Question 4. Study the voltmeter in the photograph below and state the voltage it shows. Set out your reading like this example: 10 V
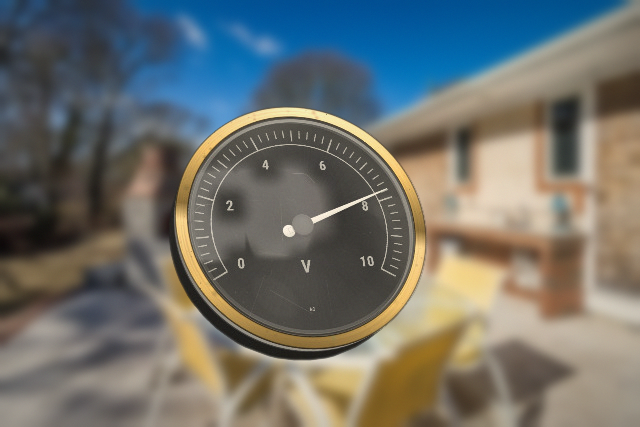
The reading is 7.8 V
